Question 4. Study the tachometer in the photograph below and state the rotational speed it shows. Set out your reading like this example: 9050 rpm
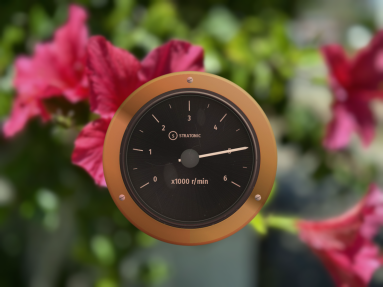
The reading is 5000 rpm
